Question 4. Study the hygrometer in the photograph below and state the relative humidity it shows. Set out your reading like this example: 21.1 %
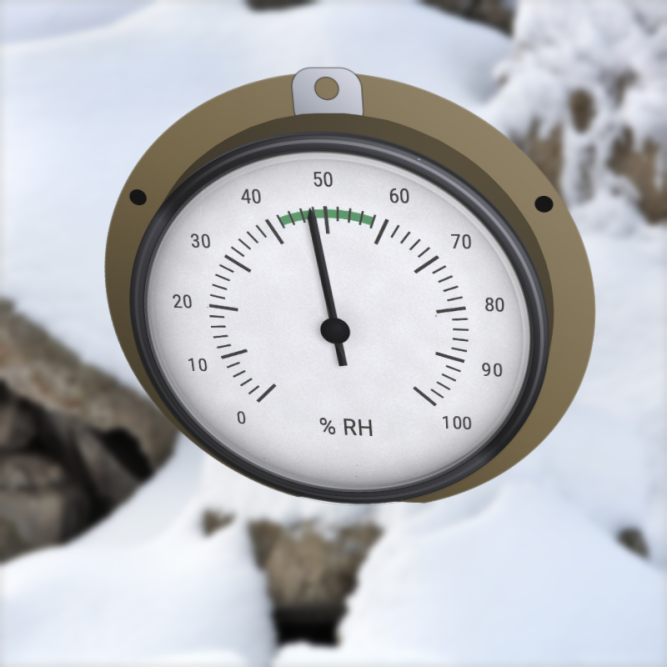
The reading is 48 %
